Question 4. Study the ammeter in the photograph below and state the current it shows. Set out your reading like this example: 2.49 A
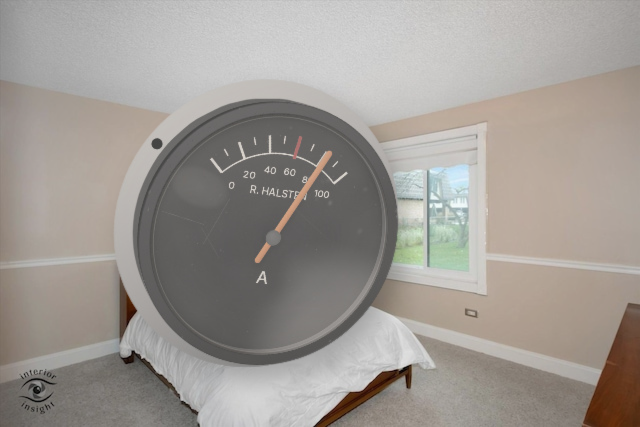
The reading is 80 A
